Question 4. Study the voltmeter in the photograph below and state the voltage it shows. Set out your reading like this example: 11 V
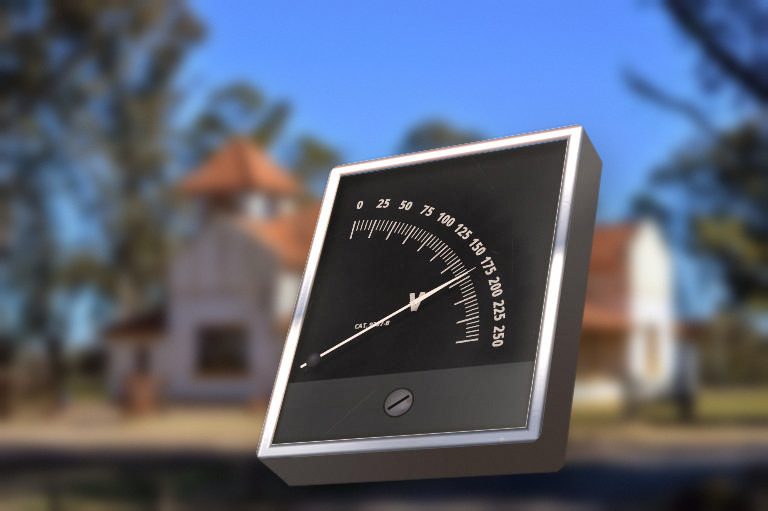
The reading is 175 V
